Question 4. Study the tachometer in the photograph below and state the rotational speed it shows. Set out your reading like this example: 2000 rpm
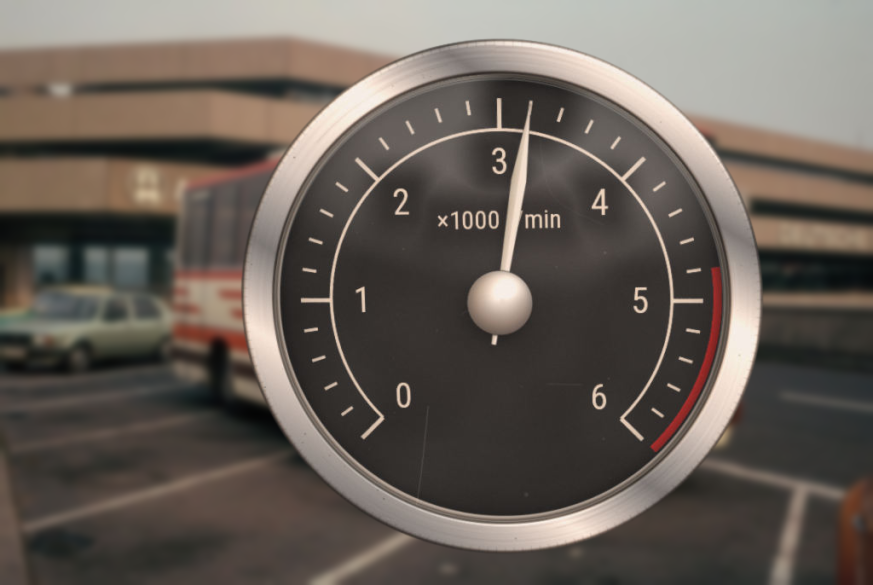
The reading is 3200 rpm
